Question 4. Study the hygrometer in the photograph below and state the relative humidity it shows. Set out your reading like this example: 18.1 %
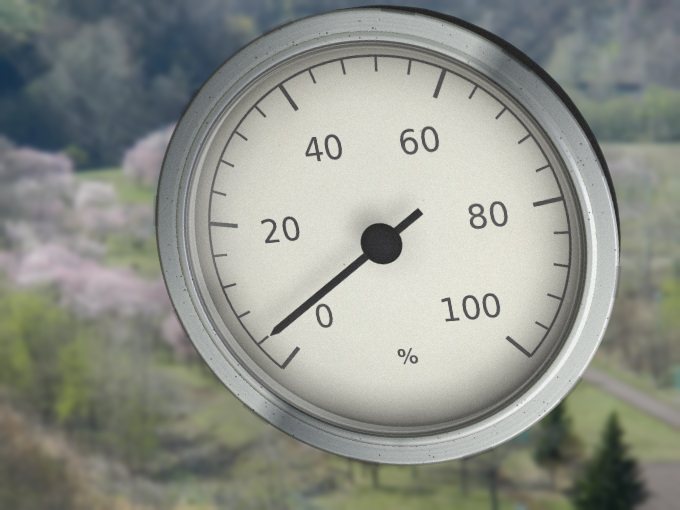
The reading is 4 %
